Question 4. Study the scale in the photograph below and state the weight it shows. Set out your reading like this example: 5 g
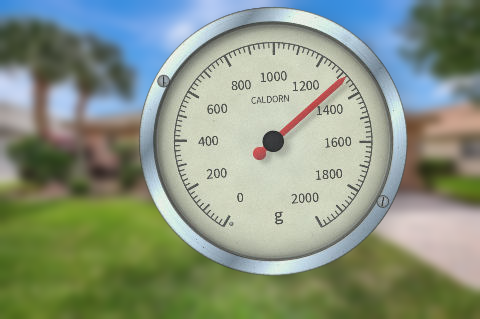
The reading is 1320 g
